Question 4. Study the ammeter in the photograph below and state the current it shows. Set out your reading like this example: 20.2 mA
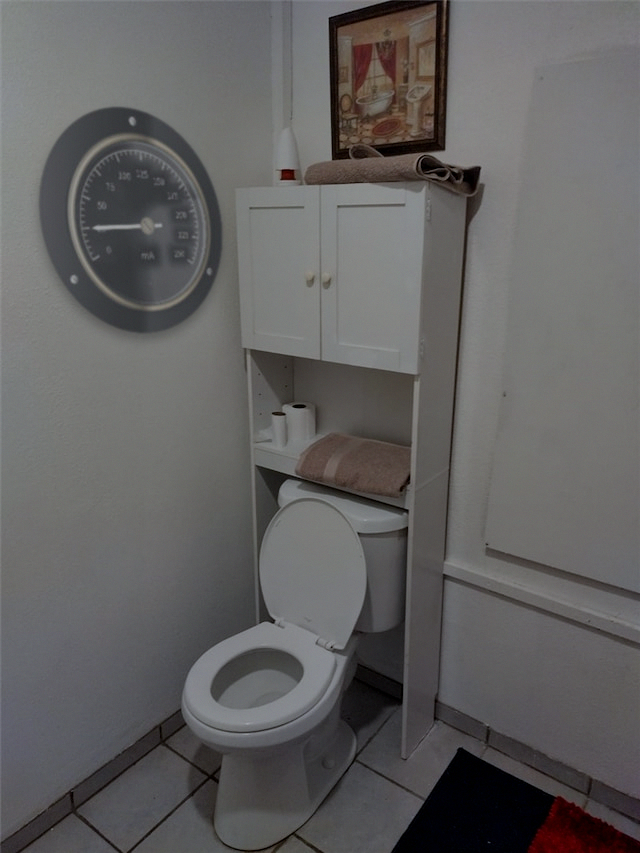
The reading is 25 mA
